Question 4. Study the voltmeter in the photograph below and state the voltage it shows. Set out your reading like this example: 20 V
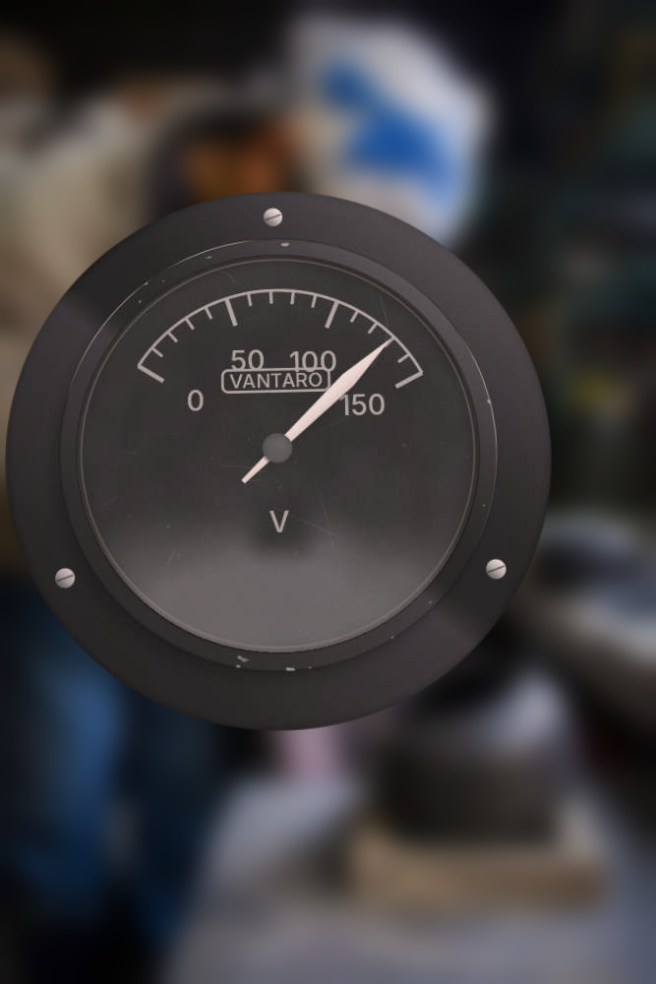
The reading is 130 V
